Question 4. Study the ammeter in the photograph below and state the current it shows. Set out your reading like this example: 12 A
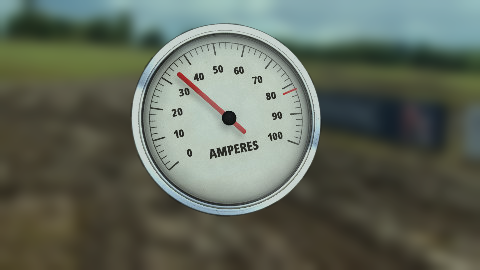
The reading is 34 A
